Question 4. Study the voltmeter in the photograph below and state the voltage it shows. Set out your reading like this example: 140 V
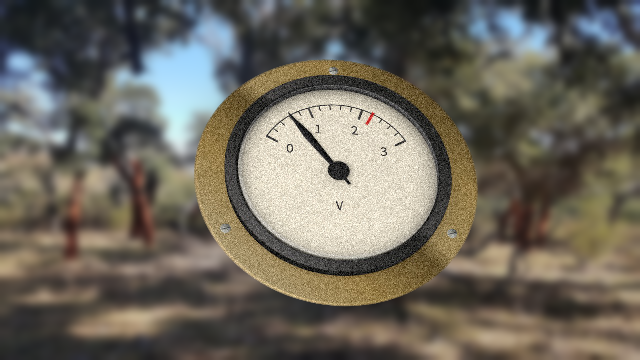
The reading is 0.6 V
